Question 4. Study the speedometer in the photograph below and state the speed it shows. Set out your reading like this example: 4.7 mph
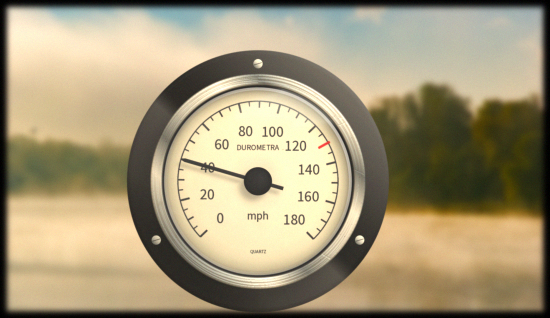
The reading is 40 mph
